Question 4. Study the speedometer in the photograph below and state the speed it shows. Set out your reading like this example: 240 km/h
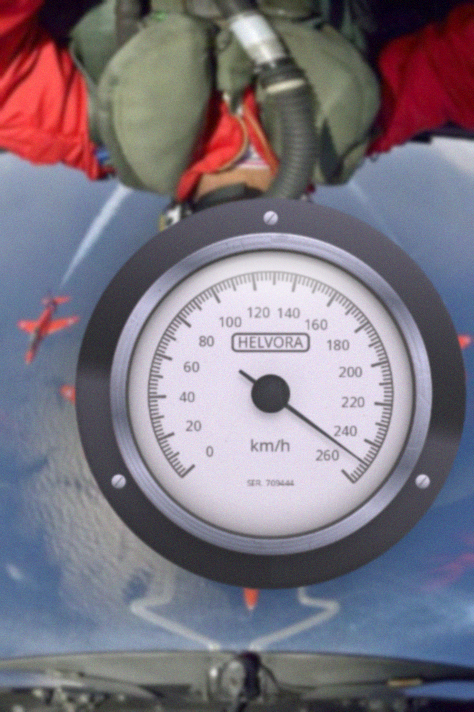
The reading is 250 km/h
